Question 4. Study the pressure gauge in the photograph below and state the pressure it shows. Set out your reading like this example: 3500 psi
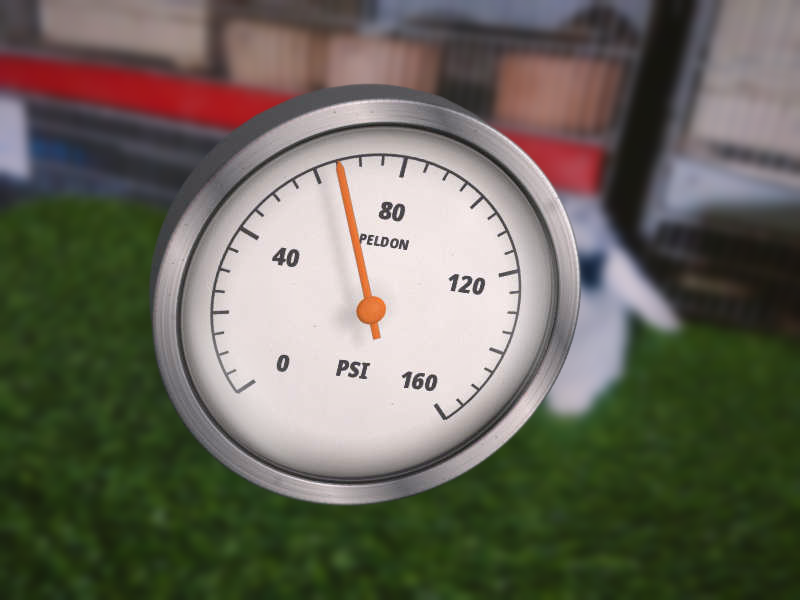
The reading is 65 psi
